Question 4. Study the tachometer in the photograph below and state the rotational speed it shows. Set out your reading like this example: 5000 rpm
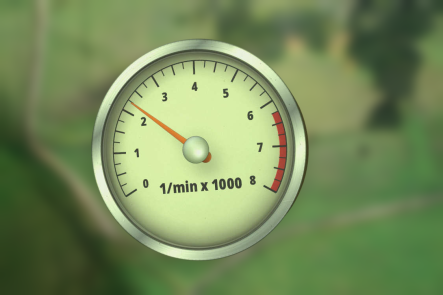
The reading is 2250 rpm
